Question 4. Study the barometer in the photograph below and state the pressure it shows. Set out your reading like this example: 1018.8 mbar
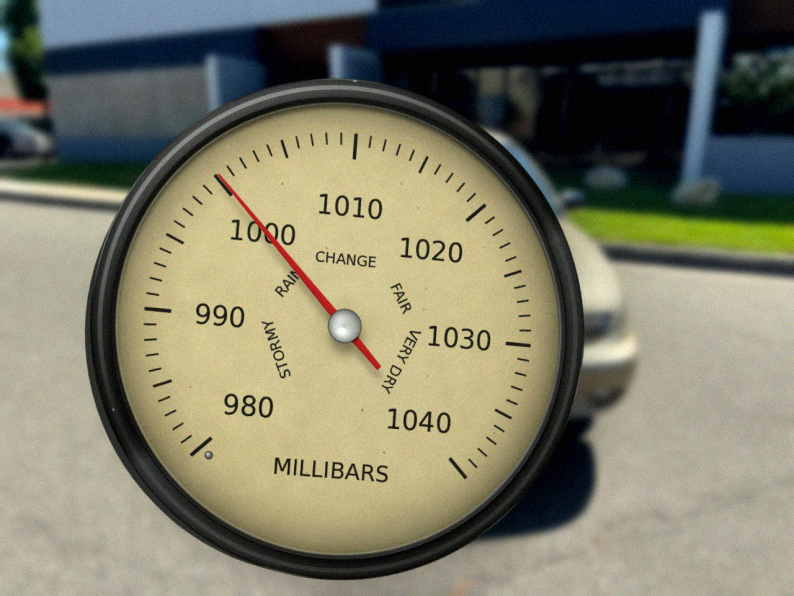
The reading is 1000 mbar
